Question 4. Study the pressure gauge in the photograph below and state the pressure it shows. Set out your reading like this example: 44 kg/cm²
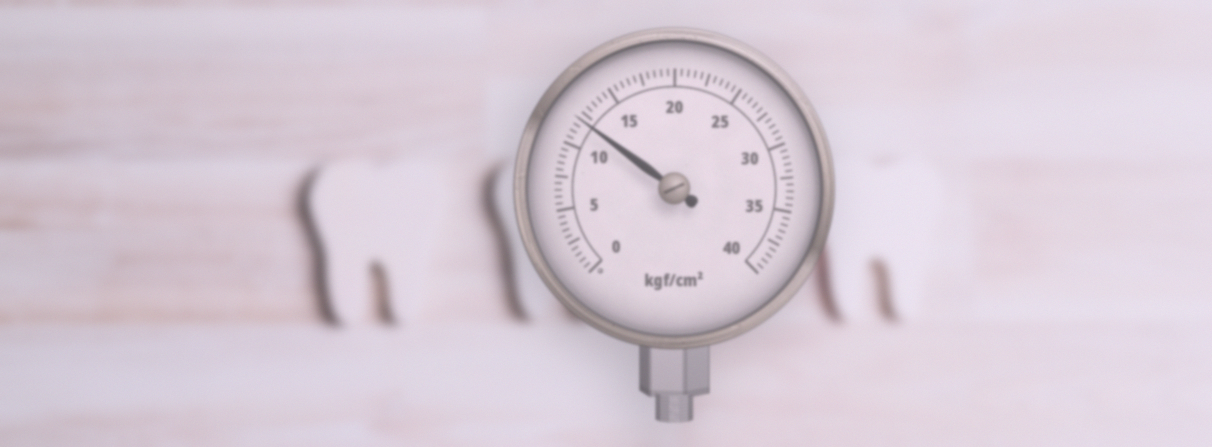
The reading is 12 kg/cm²
